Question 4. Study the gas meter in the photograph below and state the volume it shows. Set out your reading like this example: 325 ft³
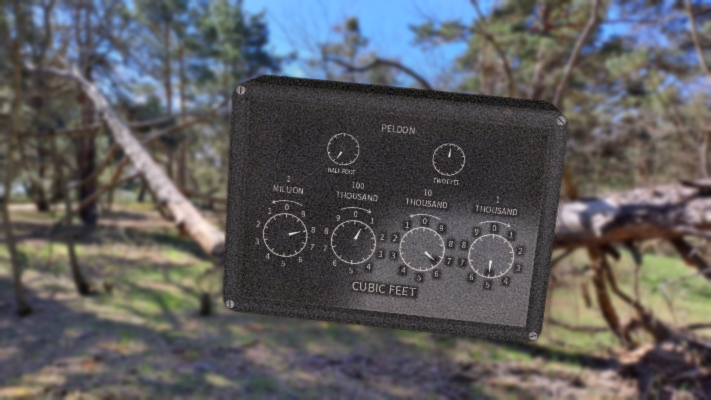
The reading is 806500 ft³
